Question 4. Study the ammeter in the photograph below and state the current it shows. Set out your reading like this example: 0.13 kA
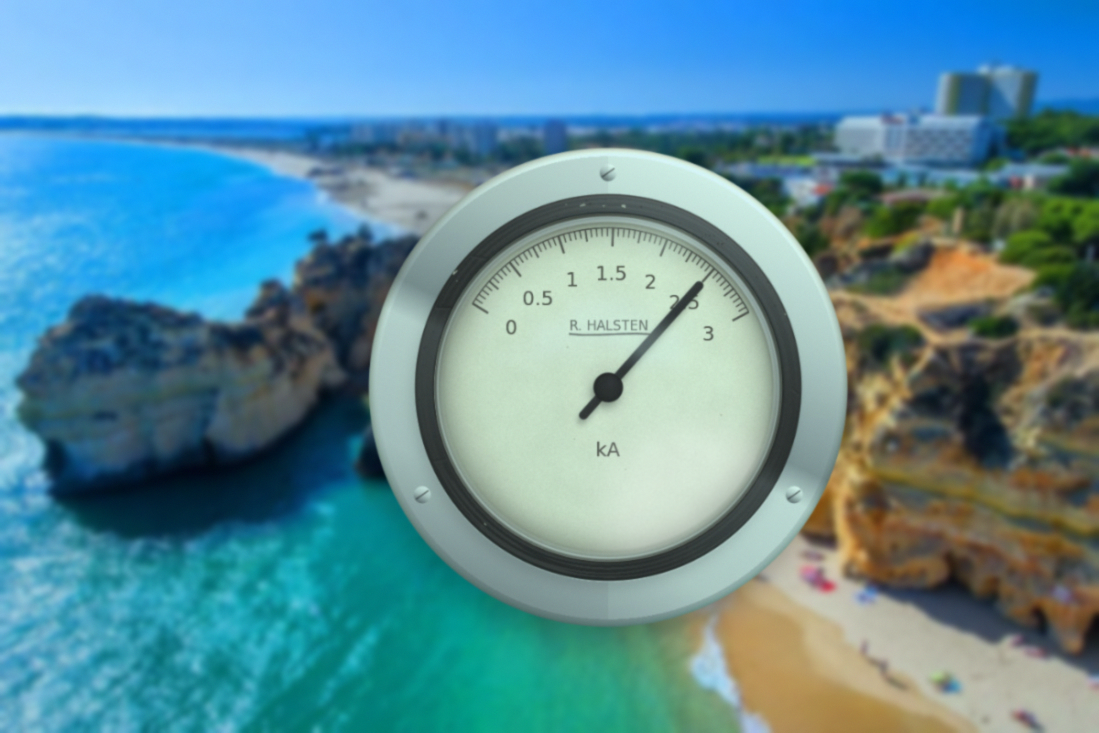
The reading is 2.5 kA
